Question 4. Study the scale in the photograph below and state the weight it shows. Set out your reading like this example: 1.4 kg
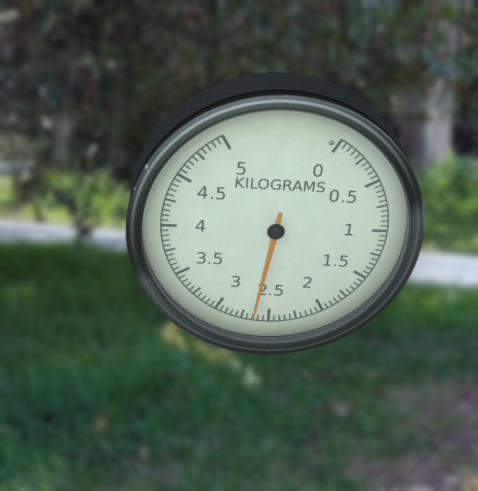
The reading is 2.65 kg
